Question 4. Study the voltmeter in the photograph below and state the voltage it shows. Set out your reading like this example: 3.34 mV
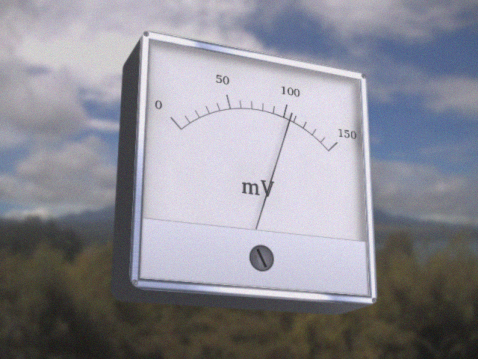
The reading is 105 mV
